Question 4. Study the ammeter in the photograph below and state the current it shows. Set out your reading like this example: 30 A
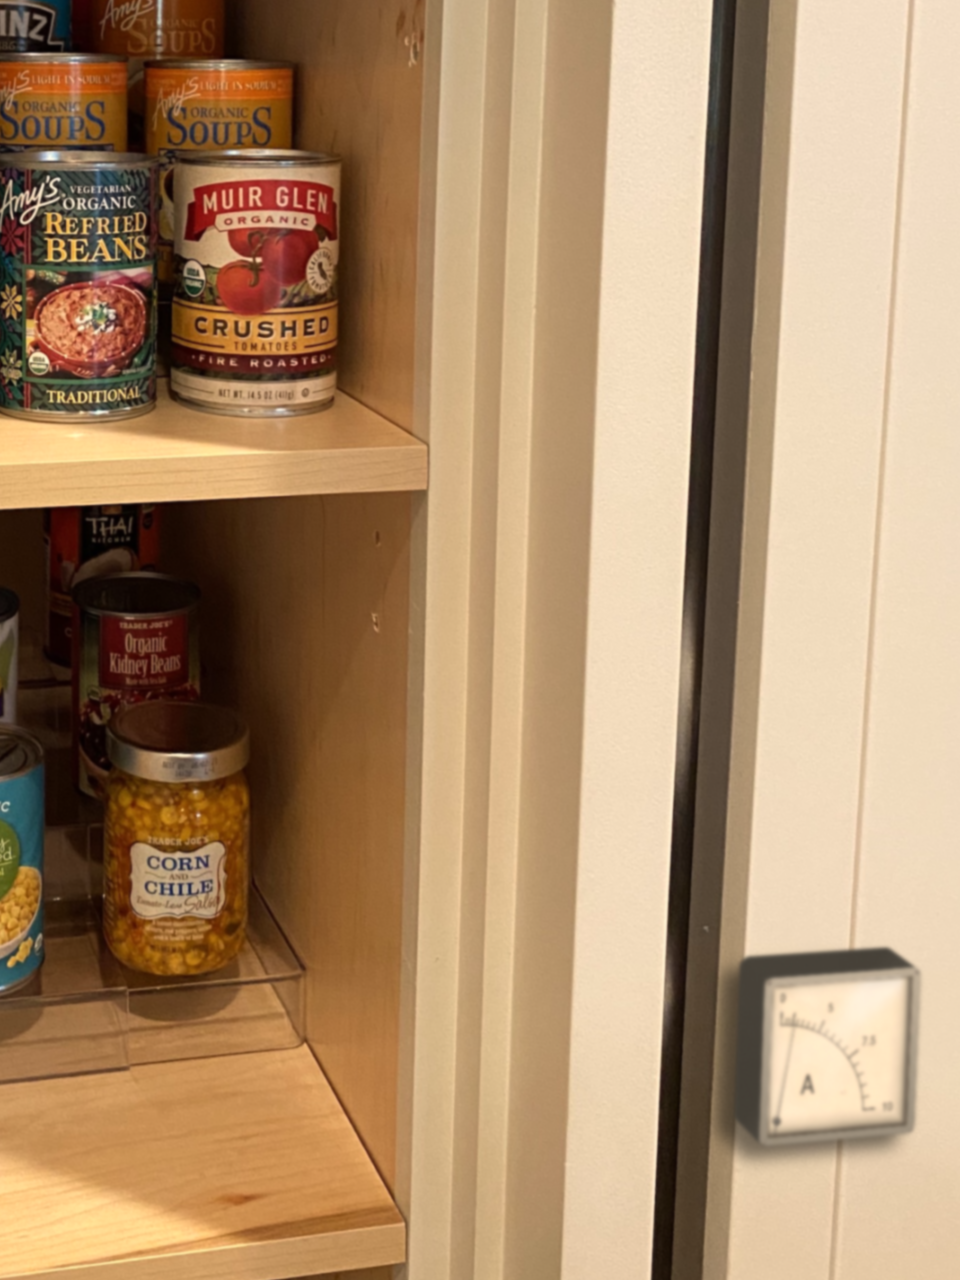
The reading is 2.5 A
